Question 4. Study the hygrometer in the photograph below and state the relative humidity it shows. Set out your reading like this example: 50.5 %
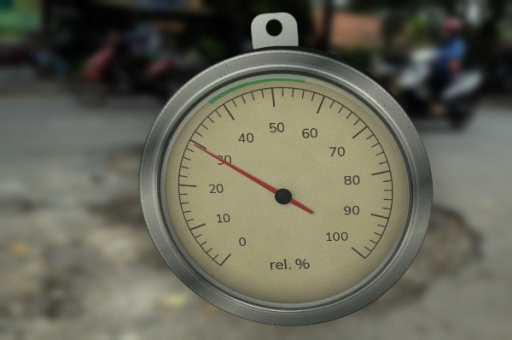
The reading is 30 %
